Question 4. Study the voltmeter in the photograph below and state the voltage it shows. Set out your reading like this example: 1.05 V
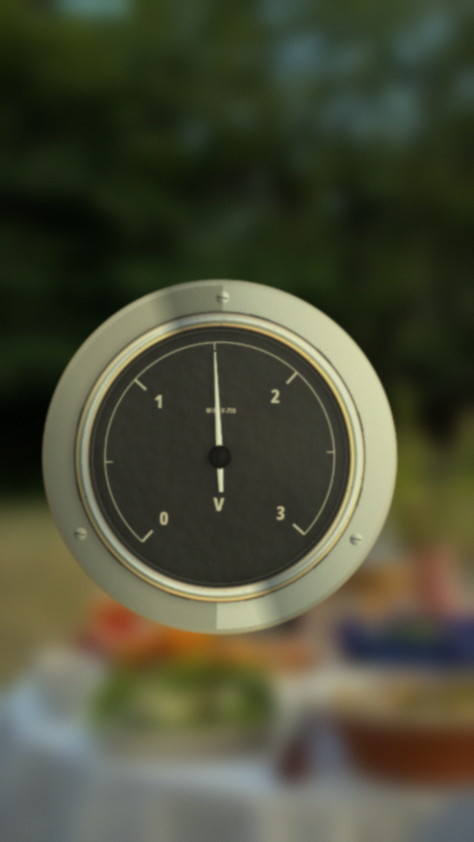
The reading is 1.5 V
